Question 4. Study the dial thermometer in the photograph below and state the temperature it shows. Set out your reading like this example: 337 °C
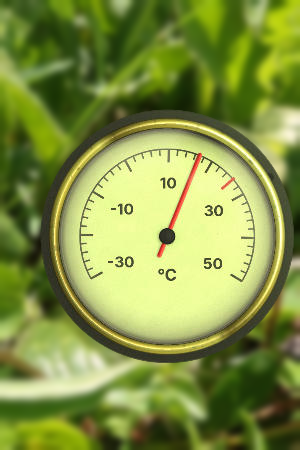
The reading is 17 °C
